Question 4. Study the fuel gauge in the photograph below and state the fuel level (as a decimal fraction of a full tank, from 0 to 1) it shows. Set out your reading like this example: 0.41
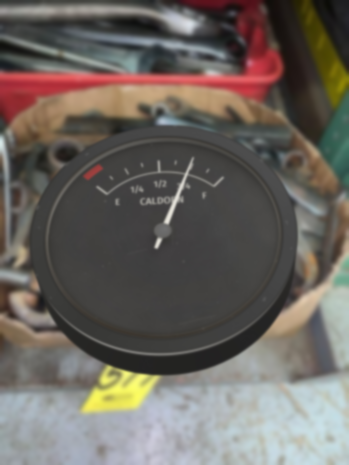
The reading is 0.75
